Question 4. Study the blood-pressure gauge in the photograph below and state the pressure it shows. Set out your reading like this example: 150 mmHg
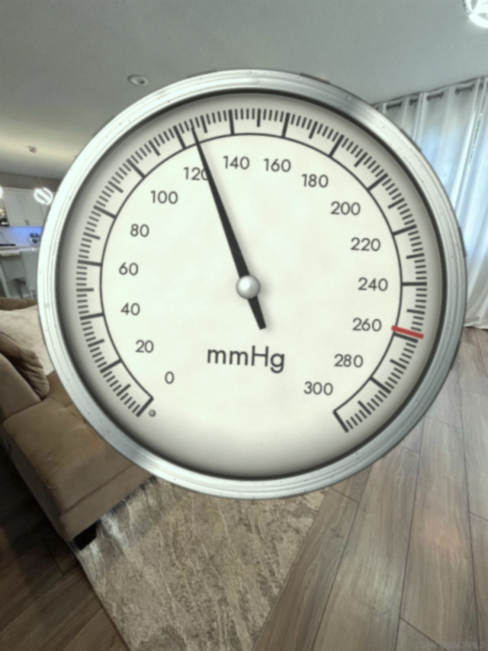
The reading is 126 mmHg
